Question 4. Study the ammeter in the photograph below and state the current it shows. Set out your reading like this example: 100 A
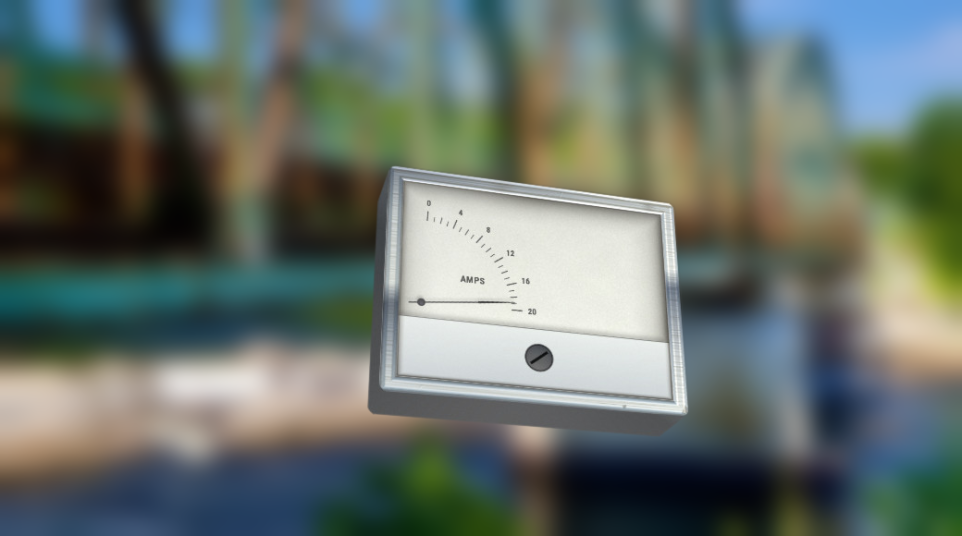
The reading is 19 A
